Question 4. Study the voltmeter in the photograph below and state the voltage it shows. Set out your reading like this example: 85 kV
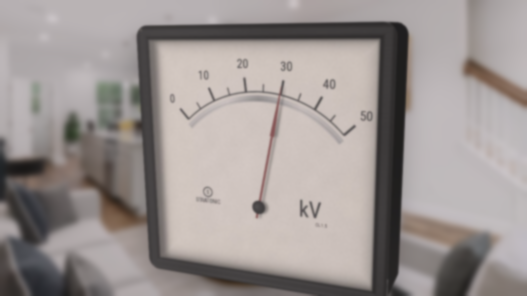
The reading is 30 kV
